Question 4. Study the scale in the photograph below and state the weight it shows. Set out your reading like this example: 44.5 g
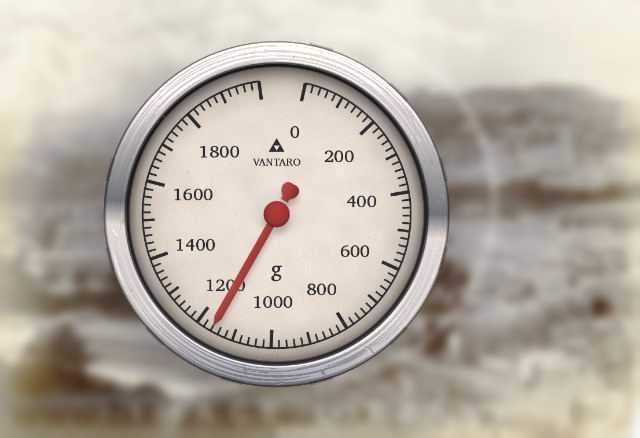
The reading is 1160 g
